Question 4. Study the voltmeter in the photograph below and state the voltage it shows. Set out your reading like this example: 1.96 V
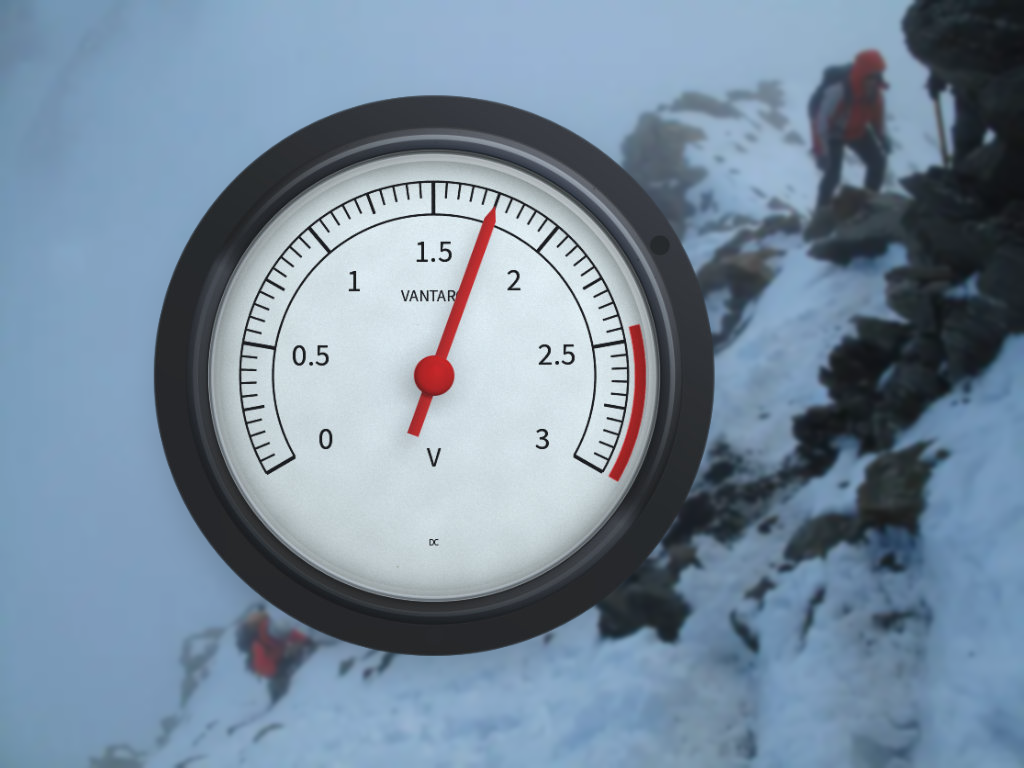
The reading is 1.75 V
